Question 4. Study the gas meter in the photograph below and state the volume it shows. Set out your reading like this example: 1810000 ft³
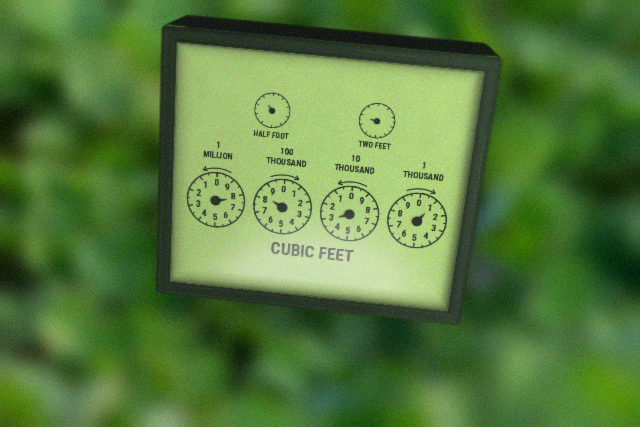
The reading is 783100 ft³
